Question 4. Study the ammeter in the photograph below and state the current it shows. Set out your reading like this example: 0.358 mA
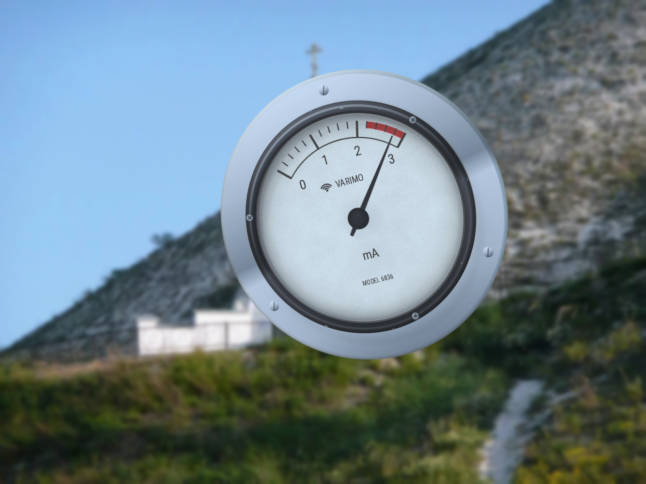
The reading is 2.8 mA
